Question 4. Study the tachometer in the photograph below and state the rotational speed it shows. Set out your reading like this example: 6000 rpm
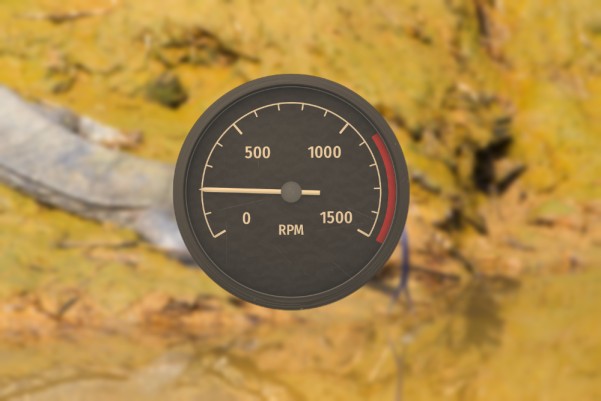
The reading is 200 rpm
